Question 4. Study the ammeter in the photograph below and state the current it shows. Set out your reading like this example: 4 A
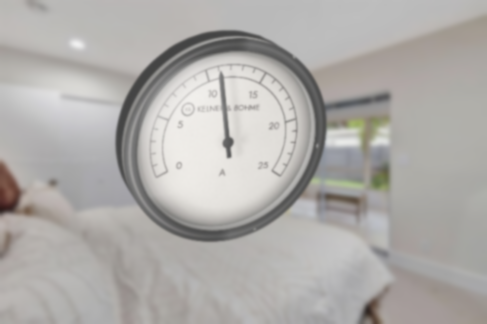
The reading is 11 A
